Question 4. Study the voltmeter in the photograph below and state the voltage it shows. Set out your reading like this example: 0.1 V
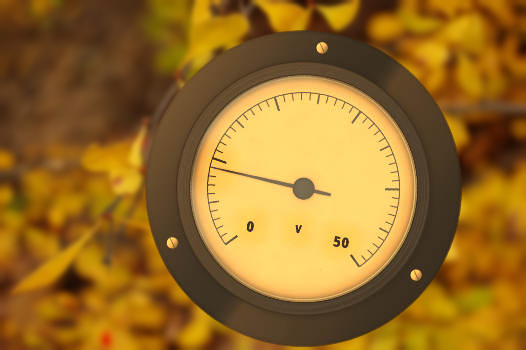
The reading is 9 V
